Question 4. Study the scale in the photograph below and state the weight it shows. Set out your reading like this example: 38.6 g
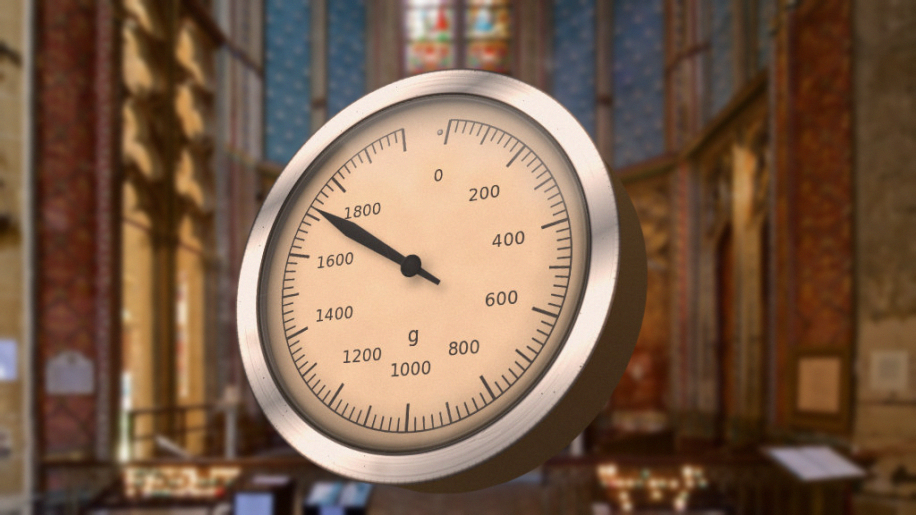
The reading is 1720 g
